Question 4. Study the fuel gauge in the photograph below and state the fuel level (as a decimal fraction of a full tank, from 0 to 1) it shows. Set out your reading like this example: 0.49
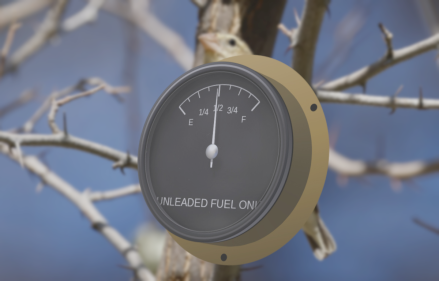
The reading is 0.5
